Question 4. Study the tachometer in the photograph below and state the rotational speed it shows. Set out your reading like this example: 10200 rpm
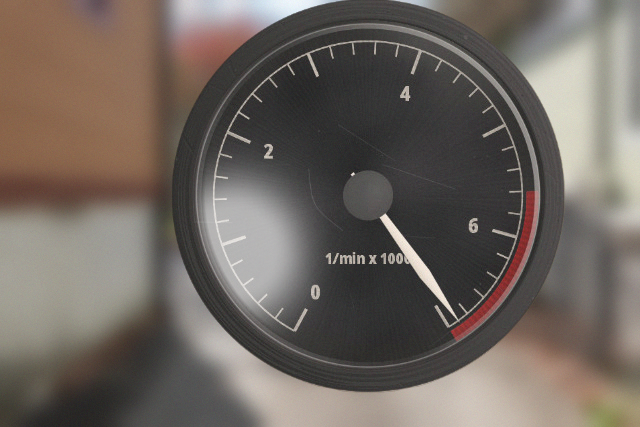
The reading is 6900 rpm
